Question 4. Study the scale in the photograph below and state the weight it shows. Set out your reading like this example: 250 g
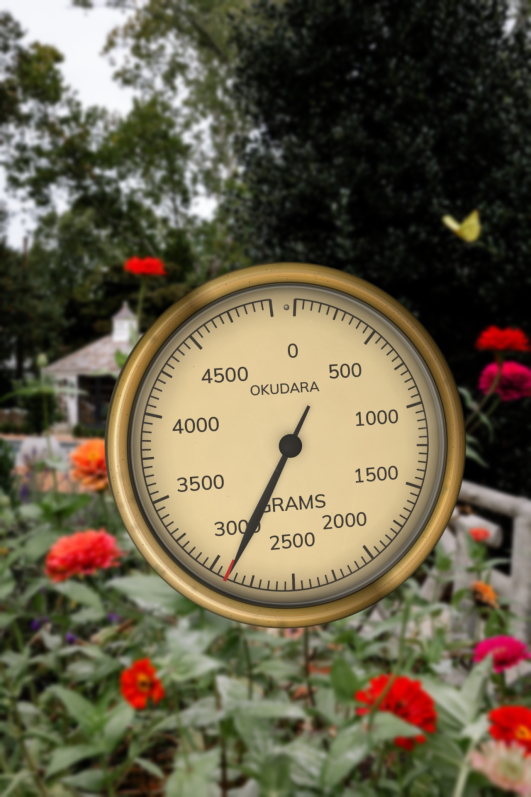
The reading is 2900 g
